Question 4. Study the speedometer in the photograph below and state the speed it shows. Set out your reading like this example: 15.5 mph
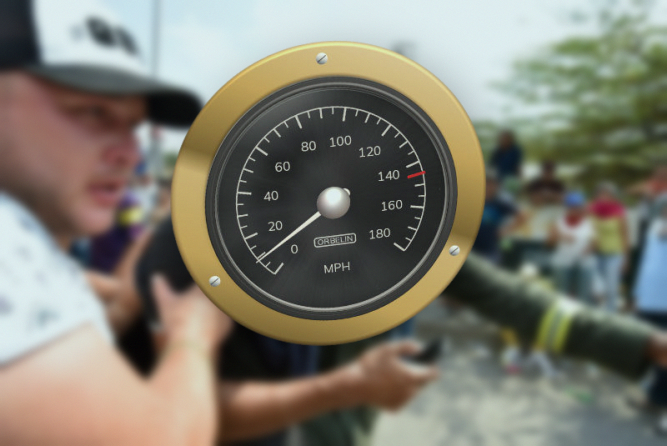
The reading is 10 mph
